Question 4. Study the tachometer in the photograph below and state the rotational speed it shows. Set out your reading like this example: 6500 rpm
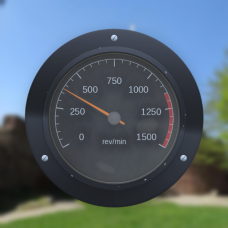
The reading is 375 rpm
